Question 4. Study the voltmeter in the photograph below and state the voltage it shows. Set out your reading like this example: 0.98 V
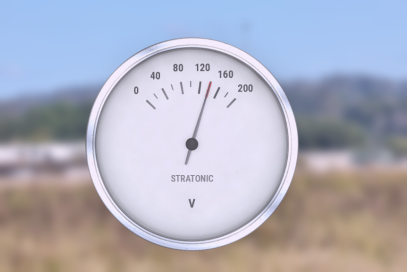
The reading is 140 V
